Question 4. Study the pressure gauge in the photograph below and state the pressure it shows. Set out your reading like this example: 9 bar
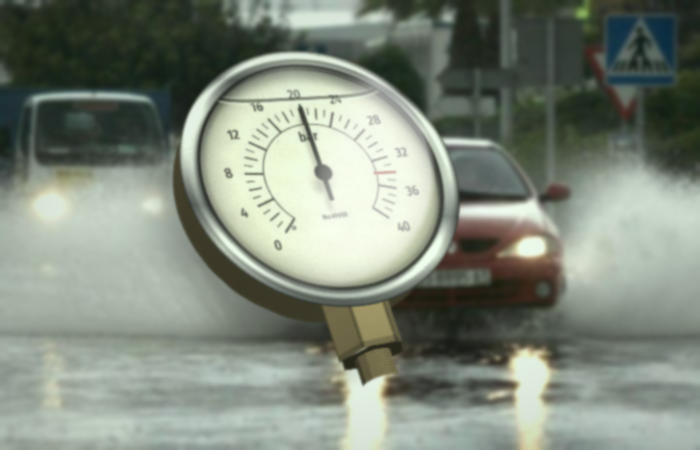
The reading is 20 bar
